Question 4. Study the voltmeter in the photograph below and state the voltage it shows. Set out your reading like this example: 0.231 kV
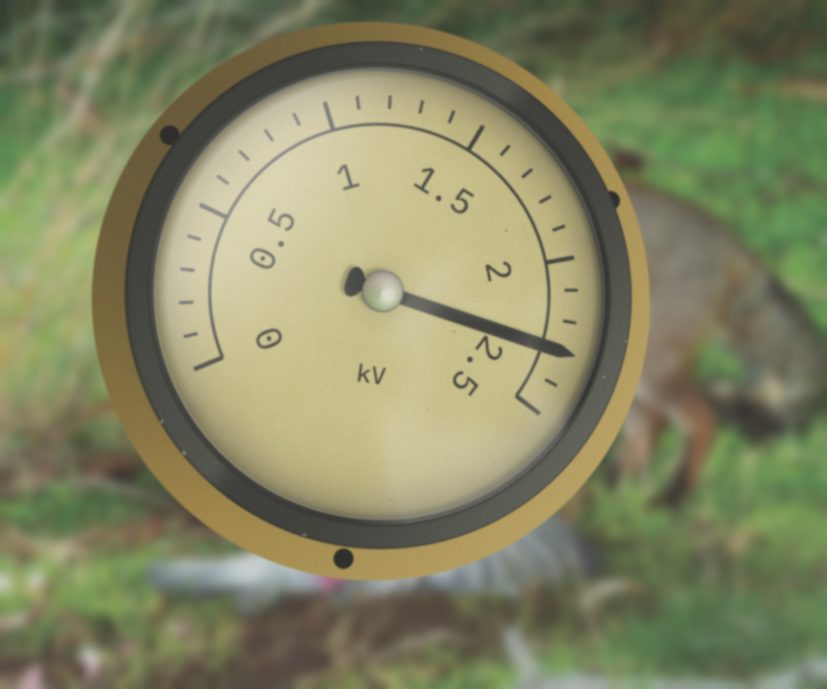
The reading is 2.3 kV
